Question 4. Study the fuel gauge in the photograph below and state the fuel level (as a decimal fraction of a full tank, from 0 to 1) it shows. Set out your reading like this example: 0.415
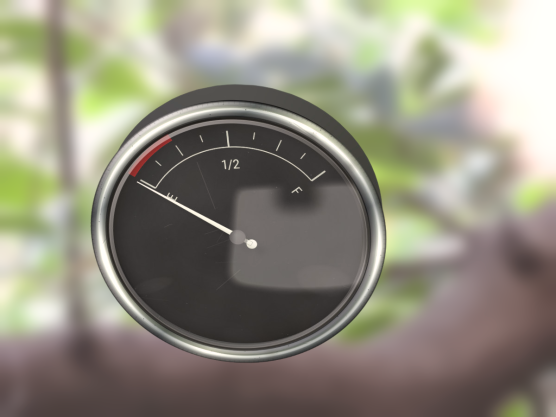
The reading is 0
